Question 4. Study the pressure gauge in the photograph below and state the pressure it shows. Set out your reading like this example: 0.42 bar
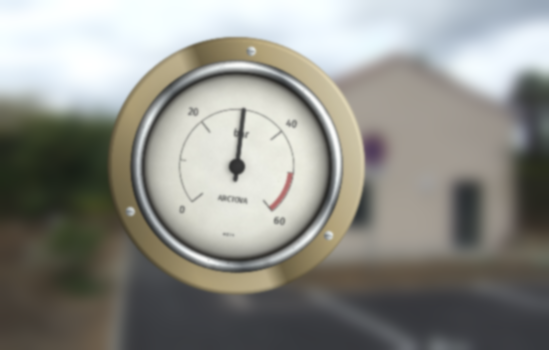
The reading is 30 bar
